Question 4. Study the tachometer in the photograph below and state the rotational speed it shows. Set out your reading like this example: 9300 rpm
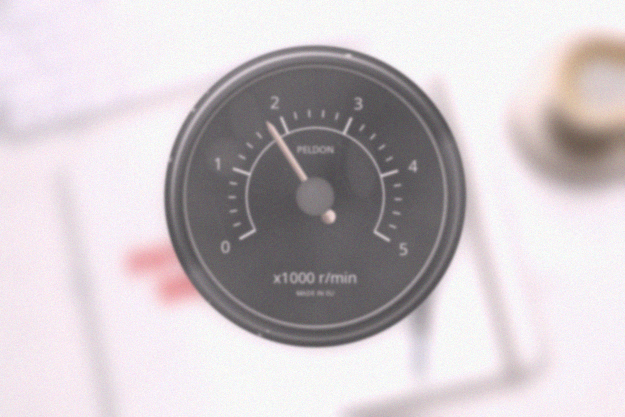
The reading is 1800 rpm
